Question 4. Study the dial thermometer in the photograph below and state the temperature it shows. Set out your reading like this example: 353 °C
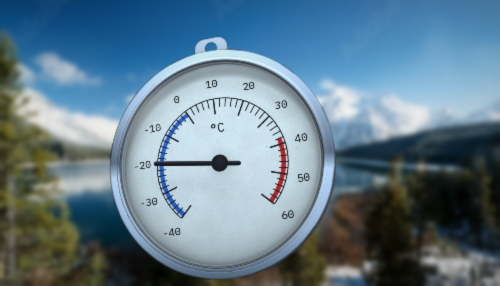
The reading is -20 °C
